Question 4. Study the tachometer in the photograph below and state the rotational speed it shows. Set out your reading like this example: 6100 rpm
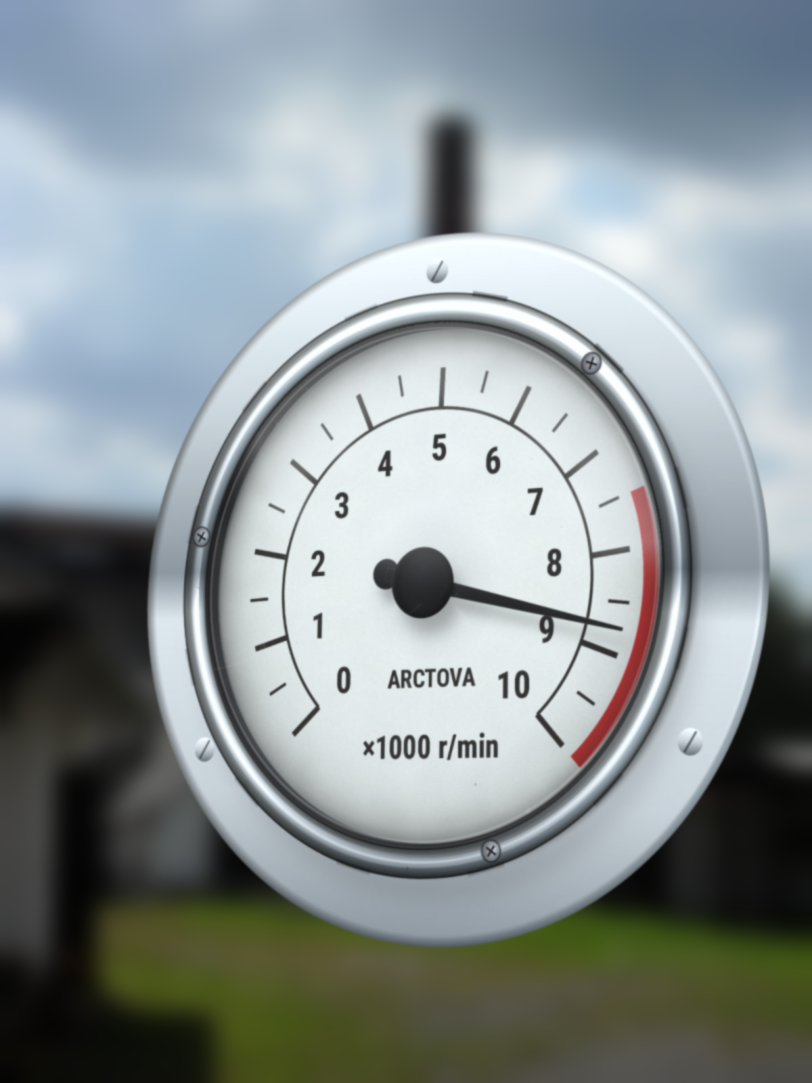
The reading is 8750 rpm
